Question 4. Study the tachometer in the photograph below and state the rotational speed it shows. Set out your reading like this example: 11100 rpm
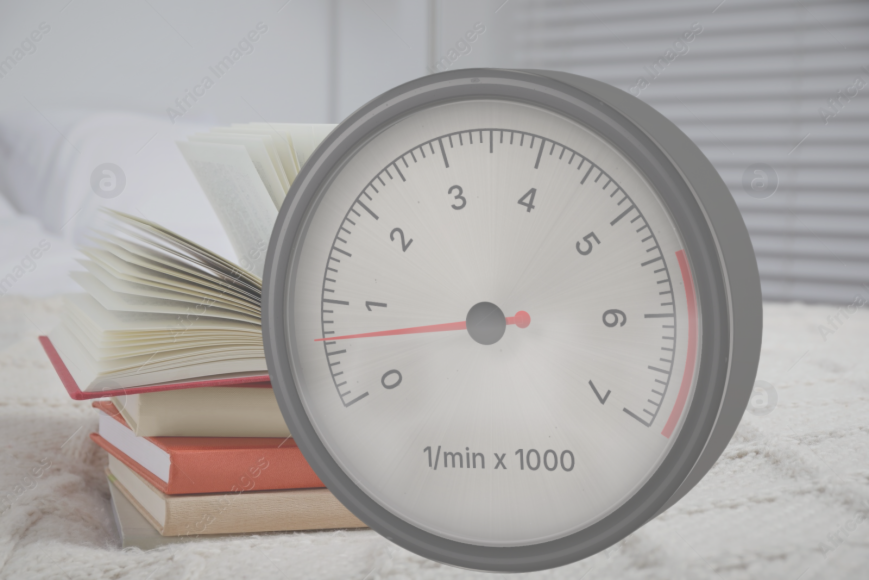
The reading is 650 rpm
